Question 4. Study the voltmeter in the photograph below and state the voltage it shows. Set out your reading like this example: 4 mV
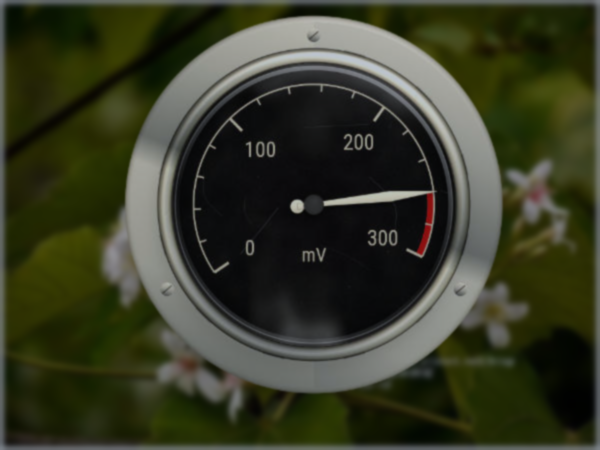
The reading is 260 mV
